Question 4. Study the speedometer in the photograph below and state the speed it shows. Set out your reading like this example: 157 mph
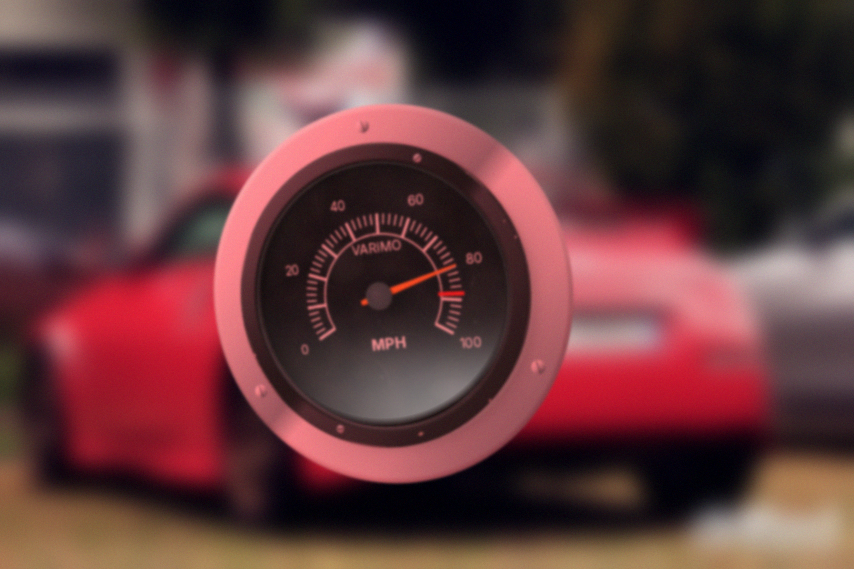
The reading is 80 mph
